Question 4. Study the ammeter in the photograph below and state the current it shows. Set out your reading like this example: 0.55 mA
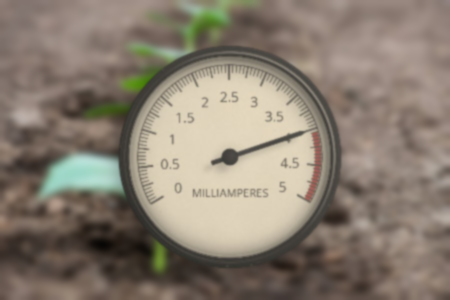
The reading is 4 mA
